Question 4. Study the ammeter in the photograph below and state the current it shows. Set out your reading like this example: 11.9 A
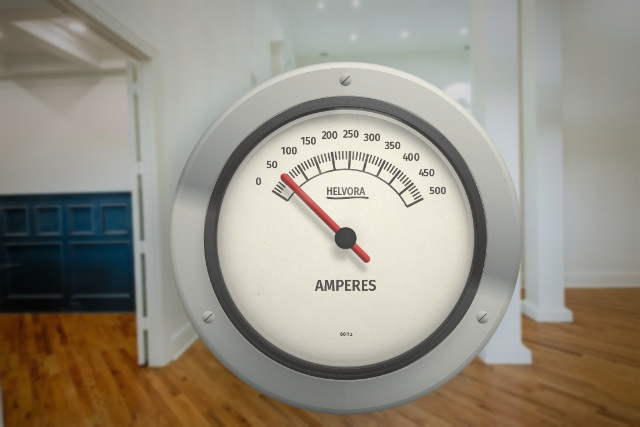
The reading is 50 A
